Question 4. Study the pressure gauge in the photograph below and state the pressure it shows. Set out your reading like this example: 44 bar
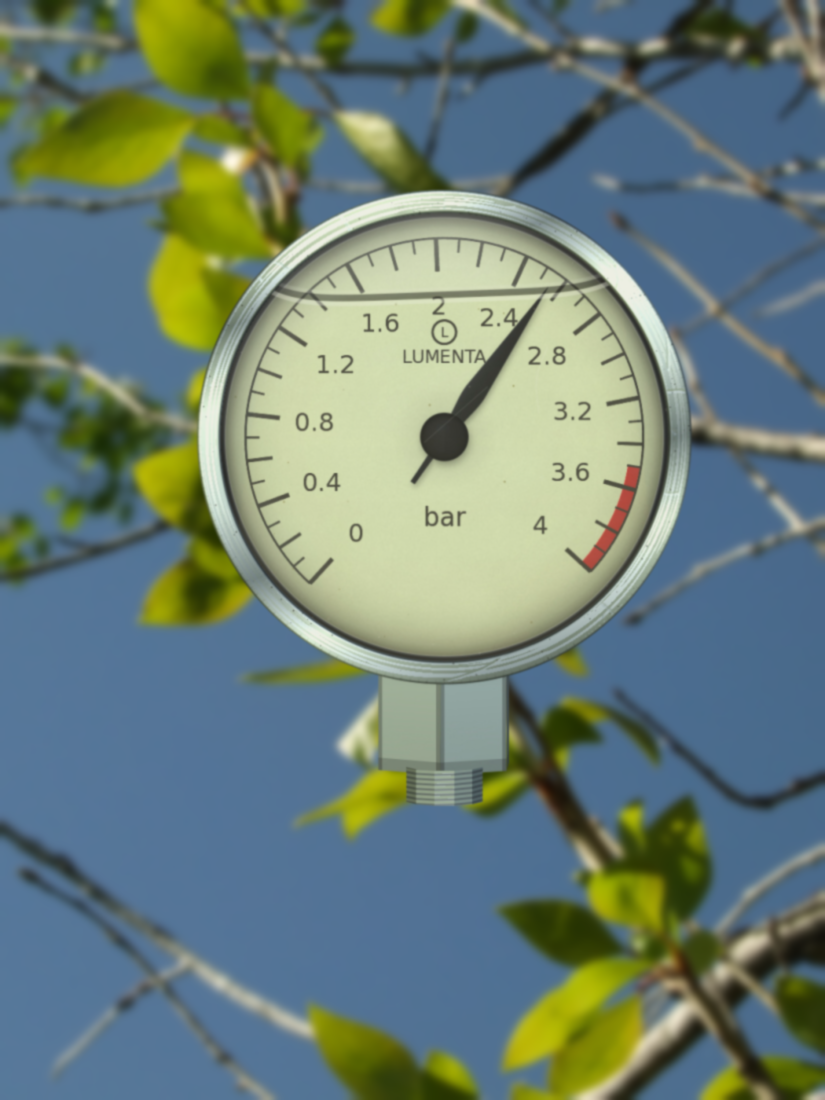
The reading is 2.55 bar
